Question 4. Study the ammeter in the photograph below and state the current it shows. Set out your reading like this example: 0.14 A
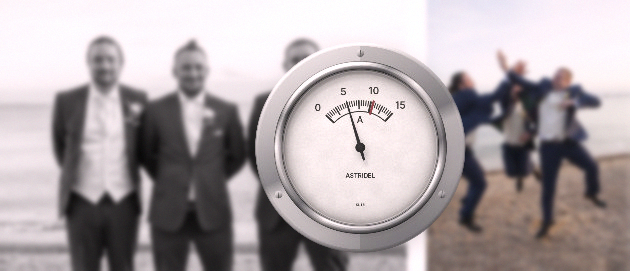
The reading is 5 A
